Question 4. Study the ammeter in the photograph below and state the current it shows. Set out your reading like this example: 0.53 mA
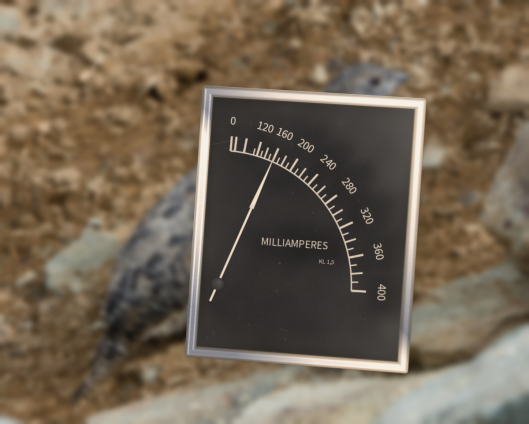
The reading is 160 mA
